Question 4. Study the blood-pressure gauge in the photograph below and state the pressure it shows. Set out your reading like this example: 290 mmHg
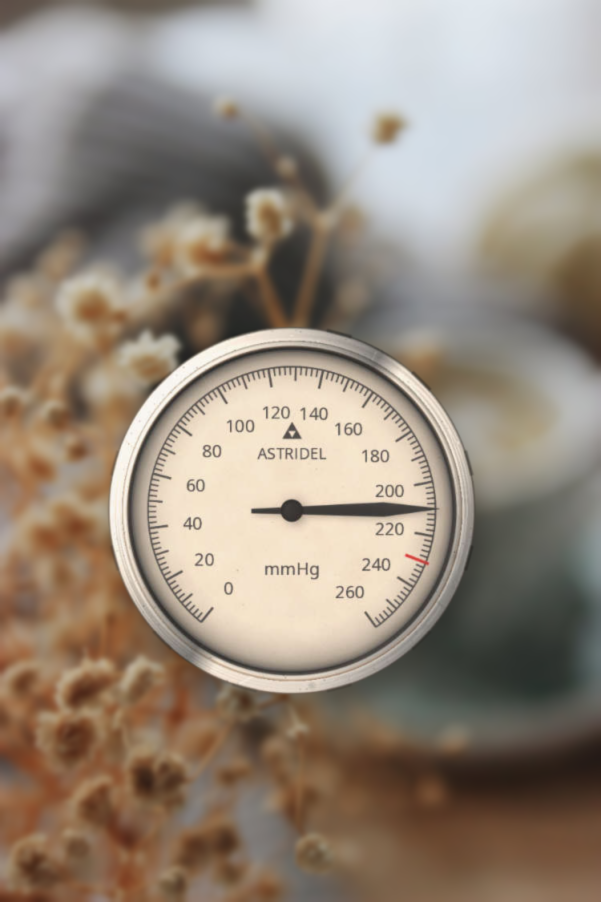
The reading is 210 mmHg
